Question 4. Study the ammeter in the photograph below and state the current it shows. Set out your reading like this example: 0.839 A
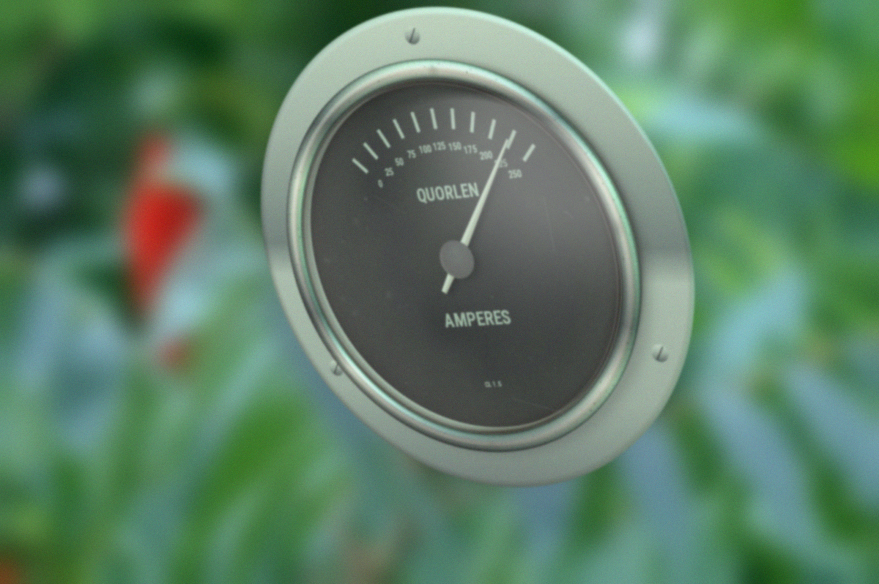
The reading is 225 A
